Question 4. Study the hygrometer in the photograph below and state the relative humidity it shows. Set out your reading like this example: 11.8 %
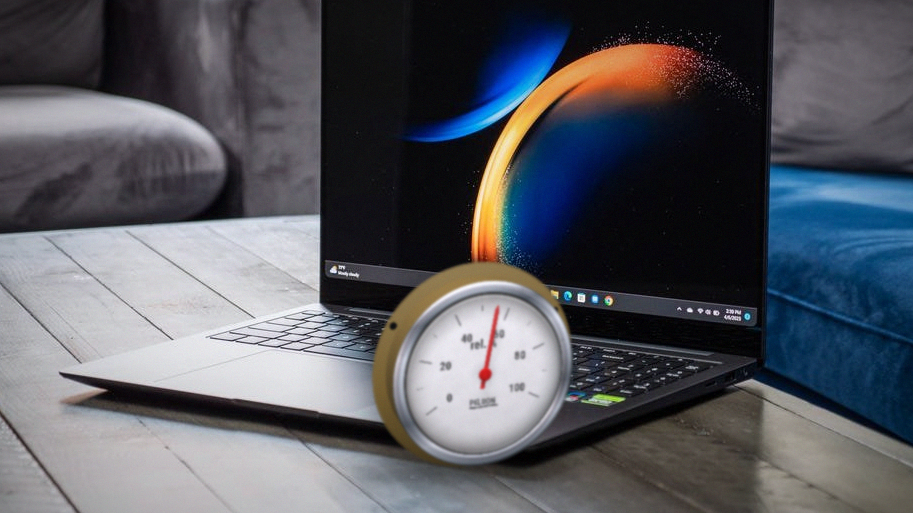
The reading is 55 %
